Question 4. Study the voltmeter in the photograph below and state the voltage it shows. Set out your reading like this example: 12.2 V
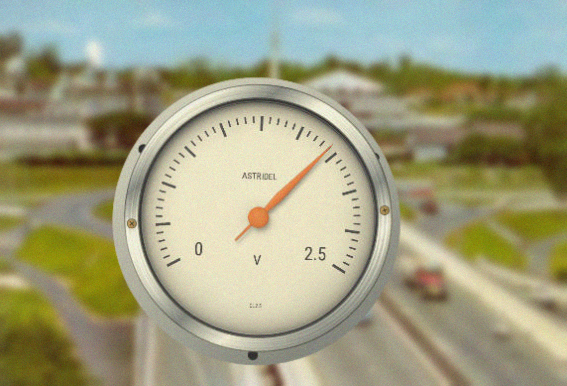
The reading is 1.7 V
